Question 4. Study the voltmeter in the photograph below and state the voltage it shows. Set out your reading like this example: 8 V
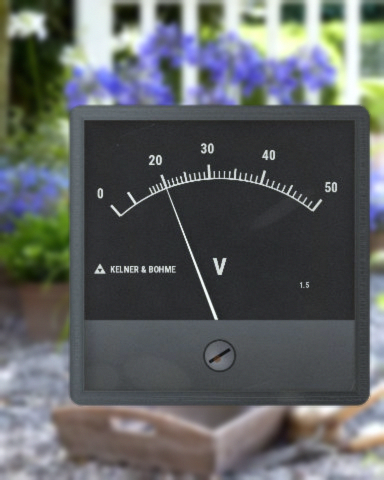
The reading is 20 V
